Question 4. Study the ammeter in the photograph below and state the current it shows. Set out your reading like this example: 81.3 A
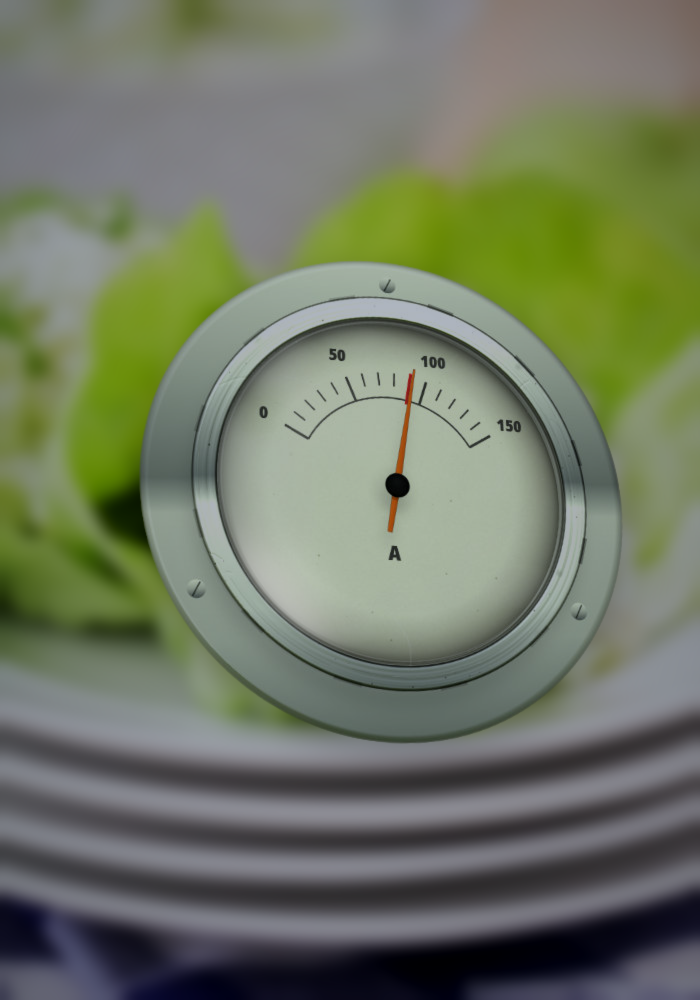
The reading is 90 A
